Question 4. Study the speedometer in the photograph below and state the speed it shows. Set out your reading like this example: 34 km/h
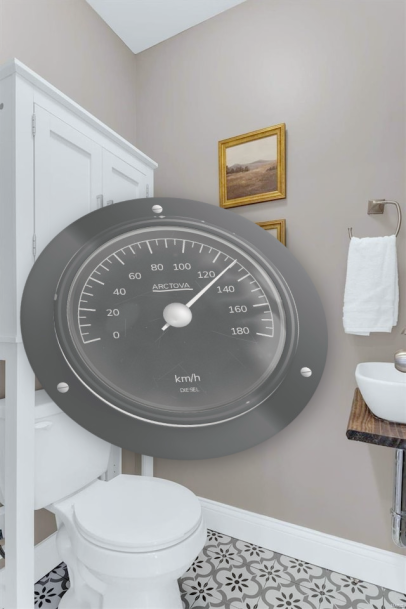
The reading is 130 km/h
